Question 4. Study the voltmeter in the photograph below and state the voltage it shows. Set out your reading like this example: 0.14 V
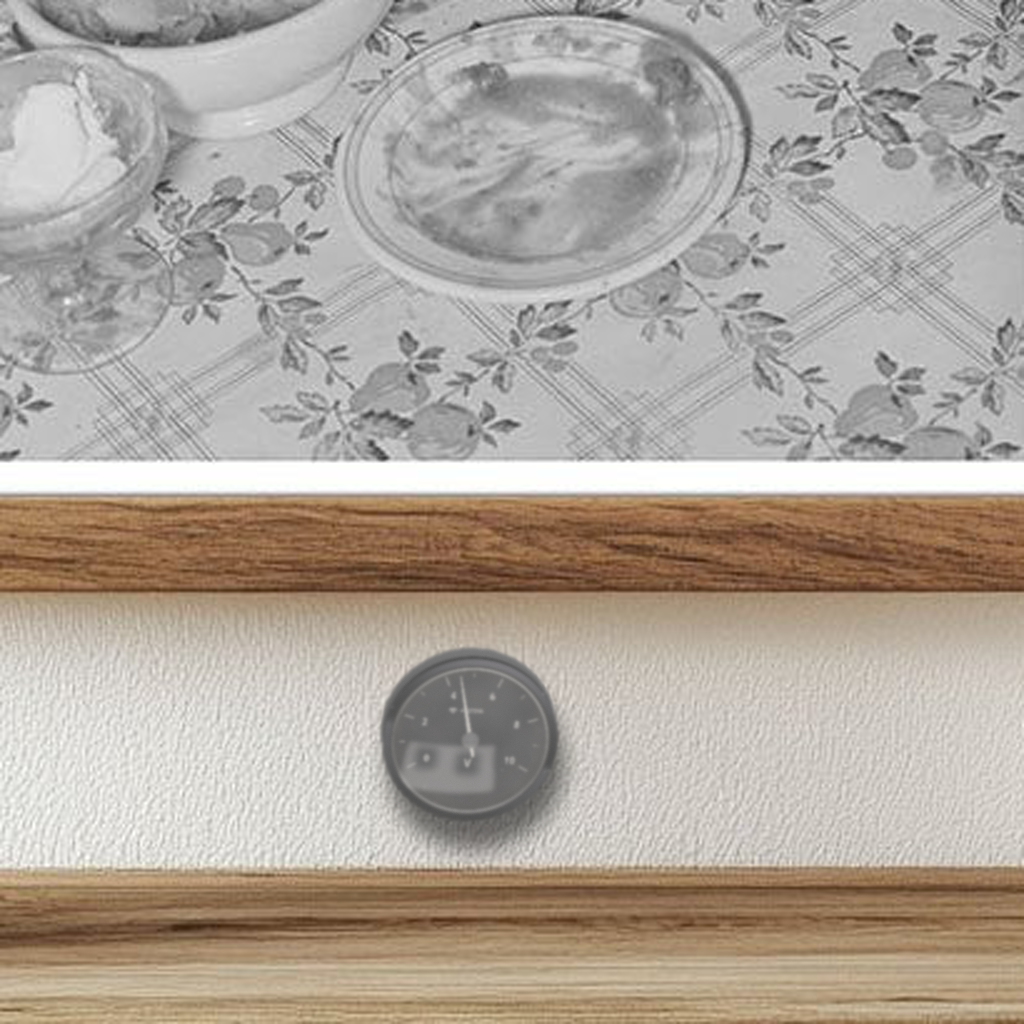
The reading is 4.5 V
